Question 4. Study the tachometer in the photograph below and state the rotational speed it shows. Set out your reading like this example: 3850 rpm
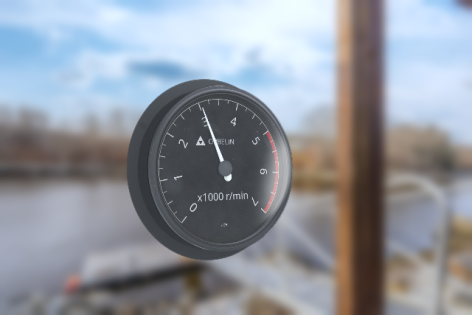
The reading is 3000 rpm
